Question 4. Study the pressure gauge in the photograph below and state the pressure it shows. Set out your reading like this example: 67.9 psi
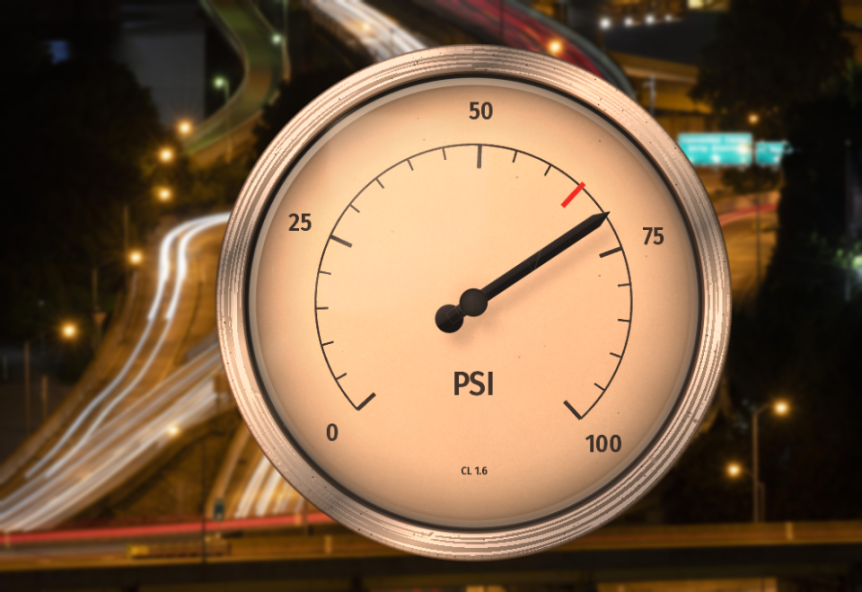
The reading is 70 psi
